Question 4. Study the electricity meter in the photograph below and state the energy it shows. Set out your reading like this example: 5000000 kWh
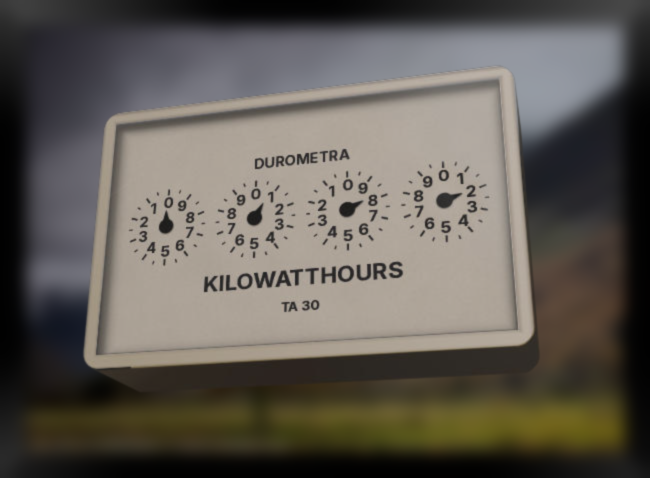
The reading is 82 kWh
